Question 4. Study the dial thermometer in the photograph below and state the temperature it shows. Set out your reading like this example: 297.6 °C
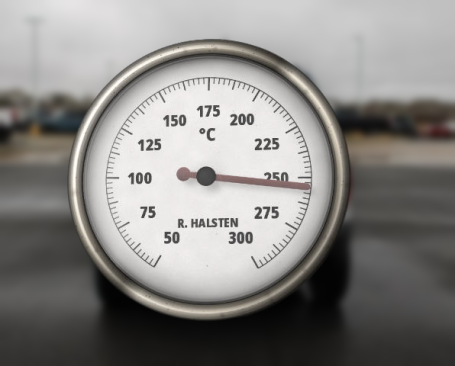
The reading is 255 °C
